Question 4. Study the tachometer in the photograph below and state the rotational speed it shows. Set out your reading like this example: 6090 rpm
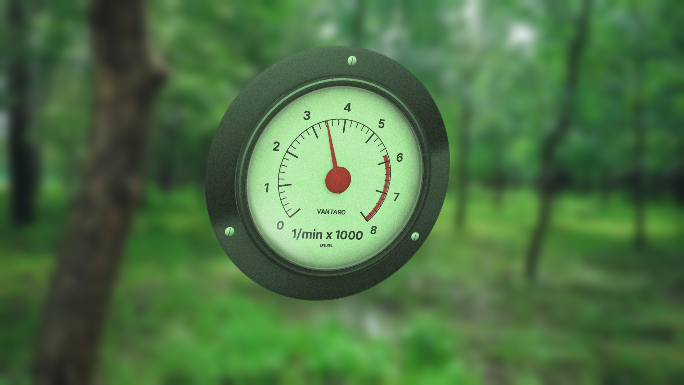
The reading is 3400 rpm
